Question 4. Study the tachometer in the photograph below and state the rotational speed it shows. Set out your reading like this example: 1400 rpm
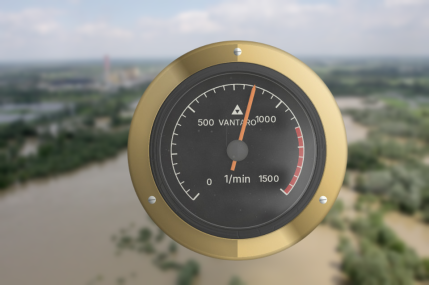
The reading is 850 rpm
